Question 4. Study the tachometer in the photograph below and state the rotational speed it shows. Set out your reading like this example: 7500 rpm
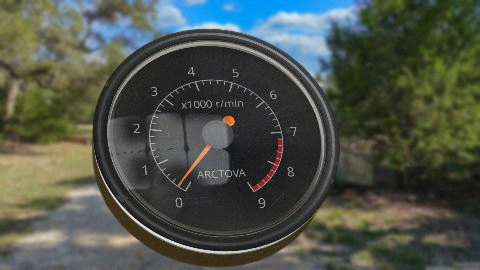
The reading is 200 rpm
